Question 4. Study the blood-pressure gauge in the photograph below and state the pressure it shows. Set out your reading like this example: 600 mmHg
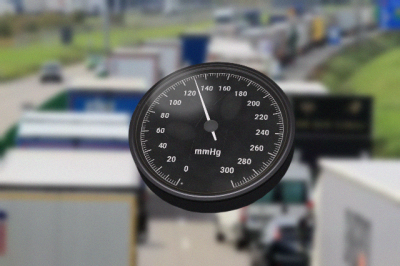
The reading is 130 mmHg
